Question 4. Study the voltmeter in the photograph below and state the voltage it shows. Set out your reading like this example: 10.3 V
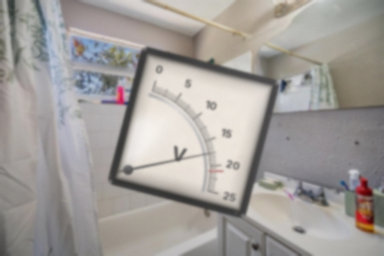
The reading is 17.5 V
